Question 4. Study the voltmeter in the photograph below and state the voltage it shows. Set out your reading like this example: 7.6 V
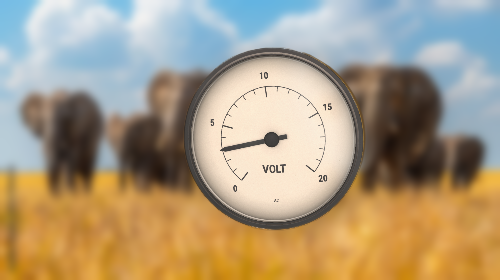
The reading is 3 V
